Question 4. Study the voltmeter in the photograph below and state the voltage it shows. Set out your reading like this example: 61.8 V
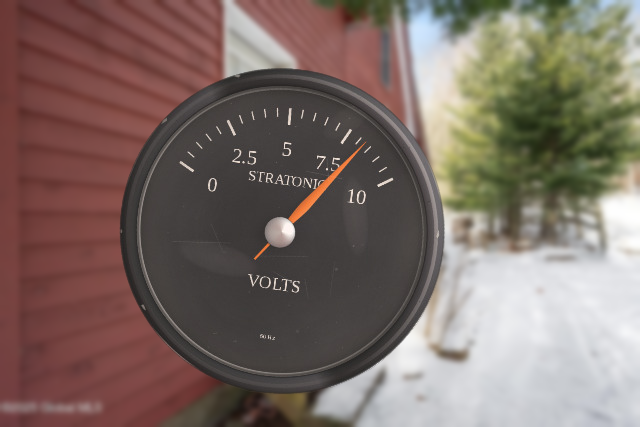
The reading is 8.25 V
